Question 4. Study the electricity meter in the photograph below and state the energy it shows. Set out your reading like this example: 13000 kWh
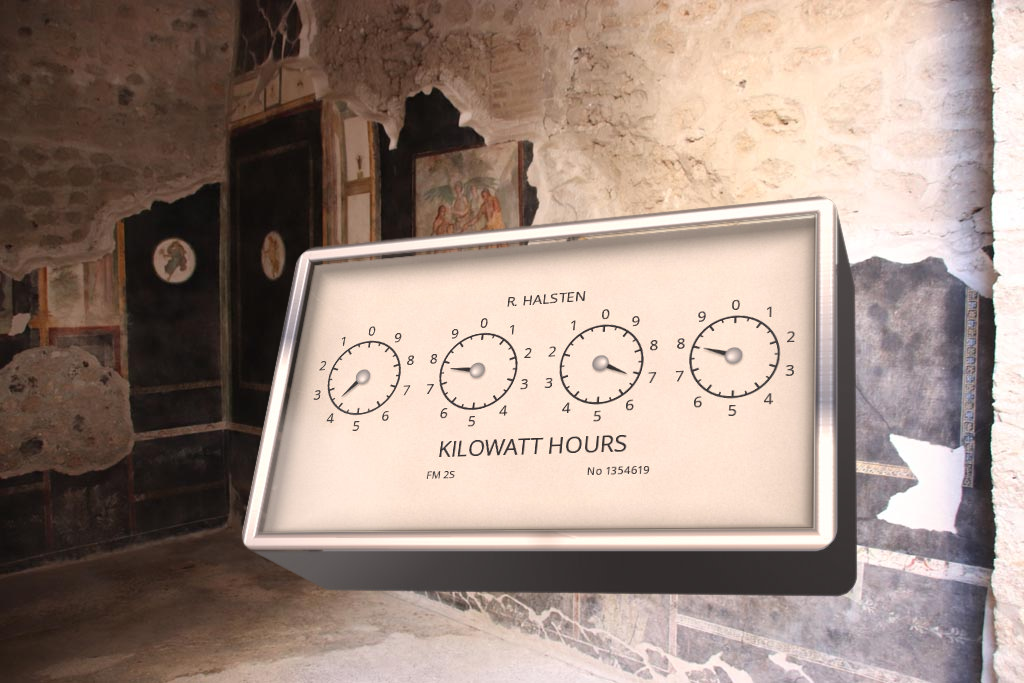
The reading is 3768 kWh
